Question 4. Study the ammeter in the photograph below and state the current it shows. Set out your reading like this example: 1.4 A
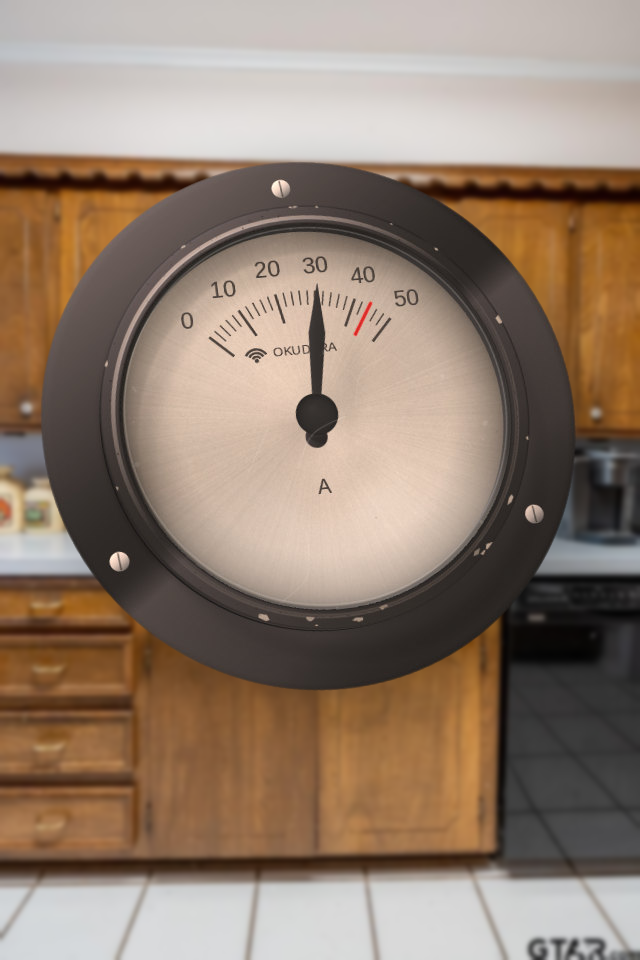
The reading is 30 A
